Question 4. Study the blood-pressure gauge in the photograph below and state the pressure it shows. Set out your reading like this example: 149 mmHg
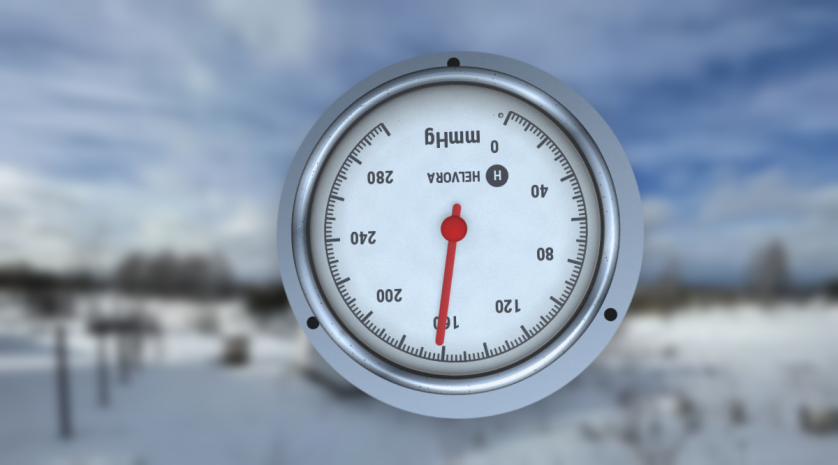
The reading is 162 mmHg
